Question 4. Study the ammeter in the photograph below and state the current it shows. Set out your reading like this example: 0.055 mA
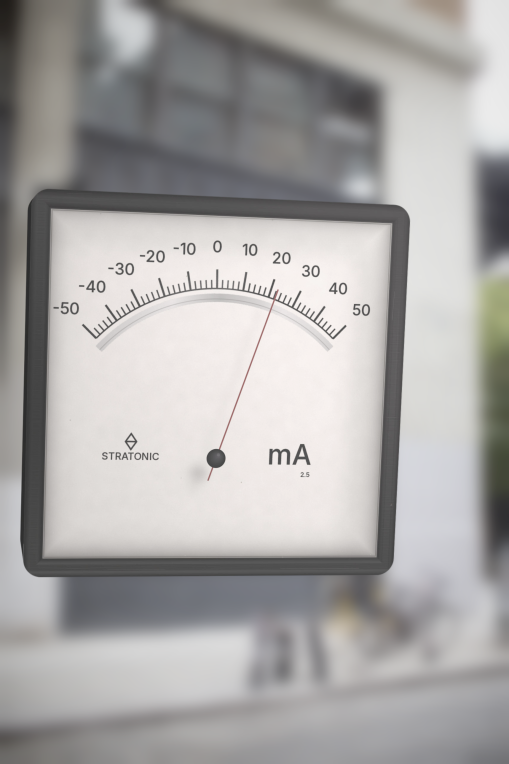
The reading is 22 mA
